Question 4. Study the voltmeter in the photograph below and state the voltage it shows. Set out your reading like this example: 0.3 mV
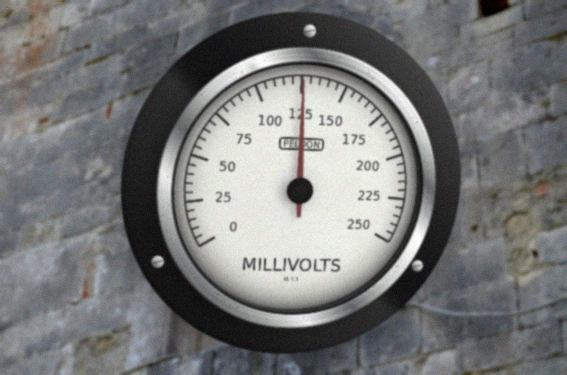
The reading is 125 mV
